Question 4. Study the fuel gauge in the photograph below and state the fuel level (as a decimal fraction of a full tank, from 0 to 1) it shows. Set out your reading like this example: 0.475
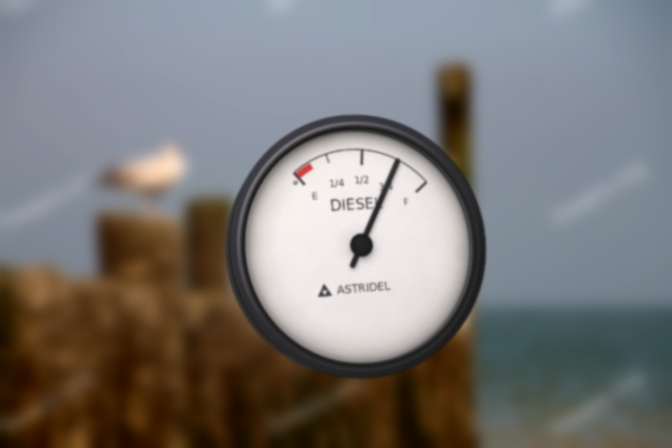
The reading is 0.75
